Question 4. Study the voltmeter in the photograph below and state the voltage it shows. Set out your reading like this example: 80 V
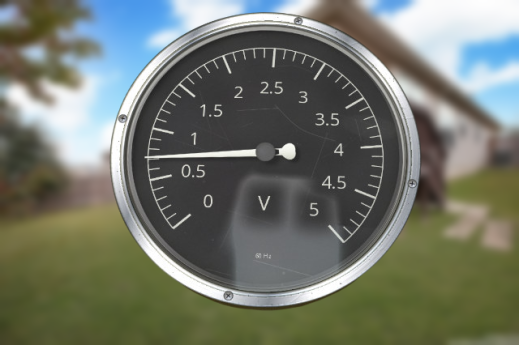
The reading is 0.7 V
